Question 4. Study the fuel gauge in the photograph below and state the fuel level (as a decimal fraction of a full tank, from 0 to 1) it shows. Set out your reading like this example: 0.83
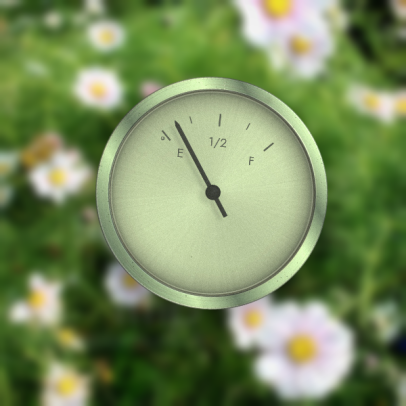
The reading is 0.125
